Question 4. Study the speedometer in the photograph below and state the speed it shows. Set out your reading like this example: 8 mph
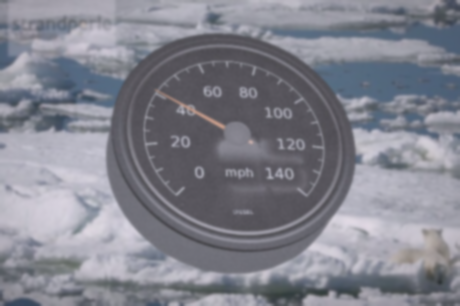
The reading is 40 mph
